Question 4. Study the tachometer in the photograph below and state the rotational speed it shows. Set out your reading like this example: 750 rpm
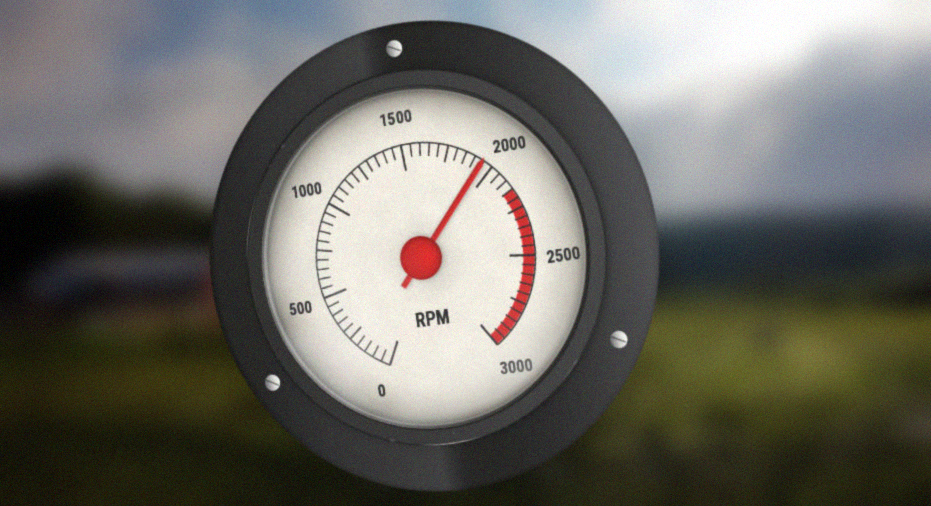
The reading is 1950 rpm
